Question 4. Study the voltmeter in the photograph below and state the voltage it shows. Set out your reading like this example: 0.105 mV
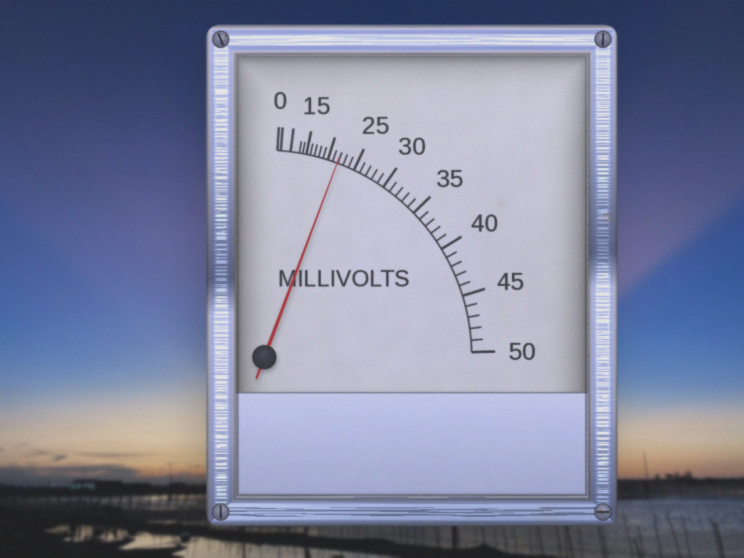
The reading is 22 mV
